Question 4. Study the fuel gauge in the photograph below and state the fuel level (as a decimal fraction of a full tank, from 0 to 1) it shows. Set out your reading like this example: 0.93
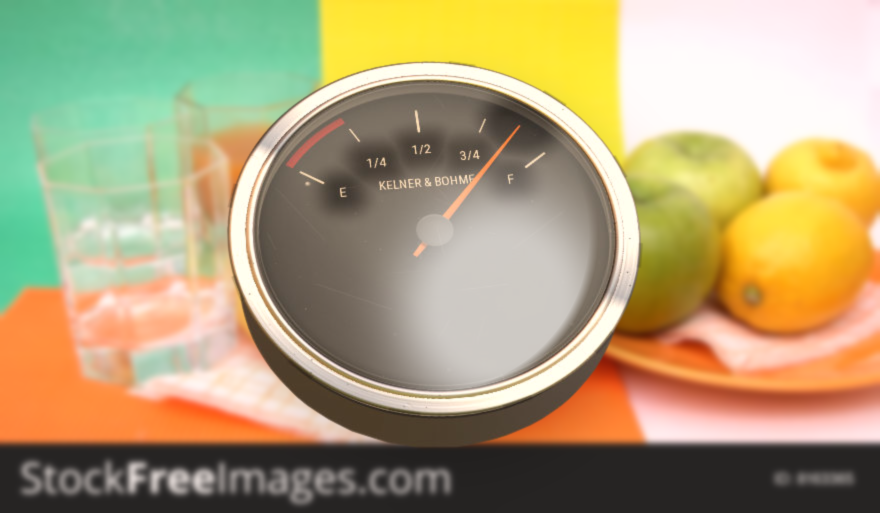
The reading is 0.875
